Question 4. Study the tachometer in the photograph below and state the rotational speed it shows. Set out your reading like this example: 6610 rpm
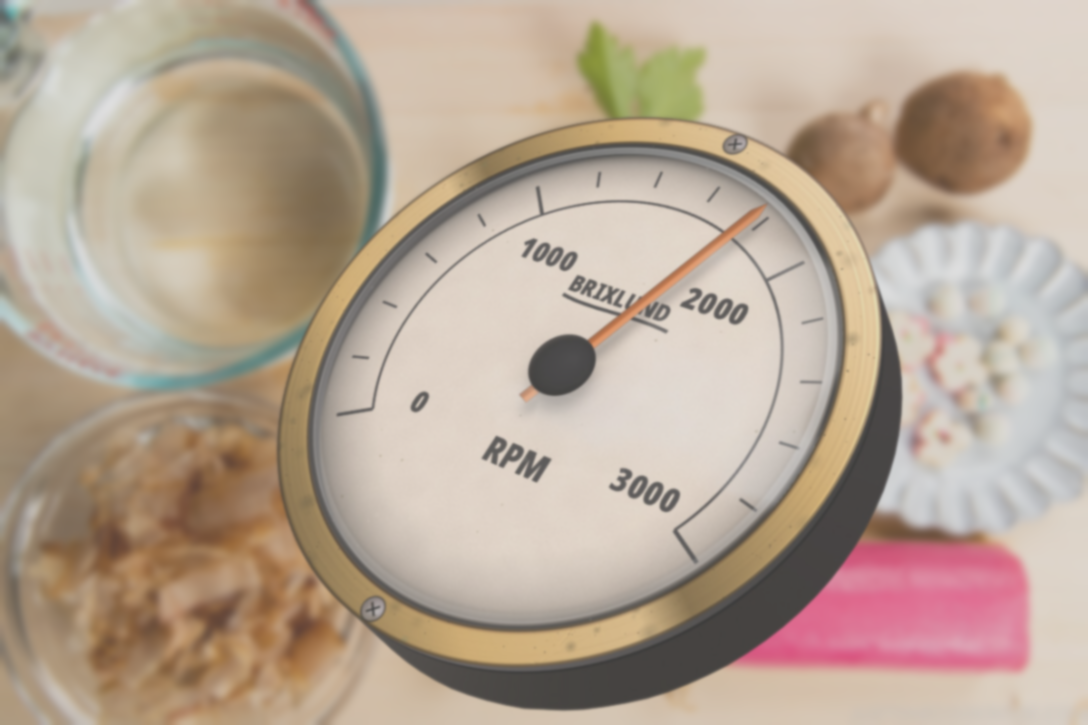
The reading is 1800 rpm
